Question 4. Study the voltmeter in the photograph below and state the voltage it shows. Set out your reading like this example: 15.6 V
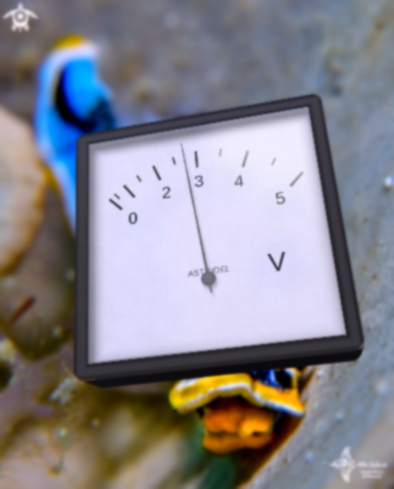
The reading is 2.75 V
